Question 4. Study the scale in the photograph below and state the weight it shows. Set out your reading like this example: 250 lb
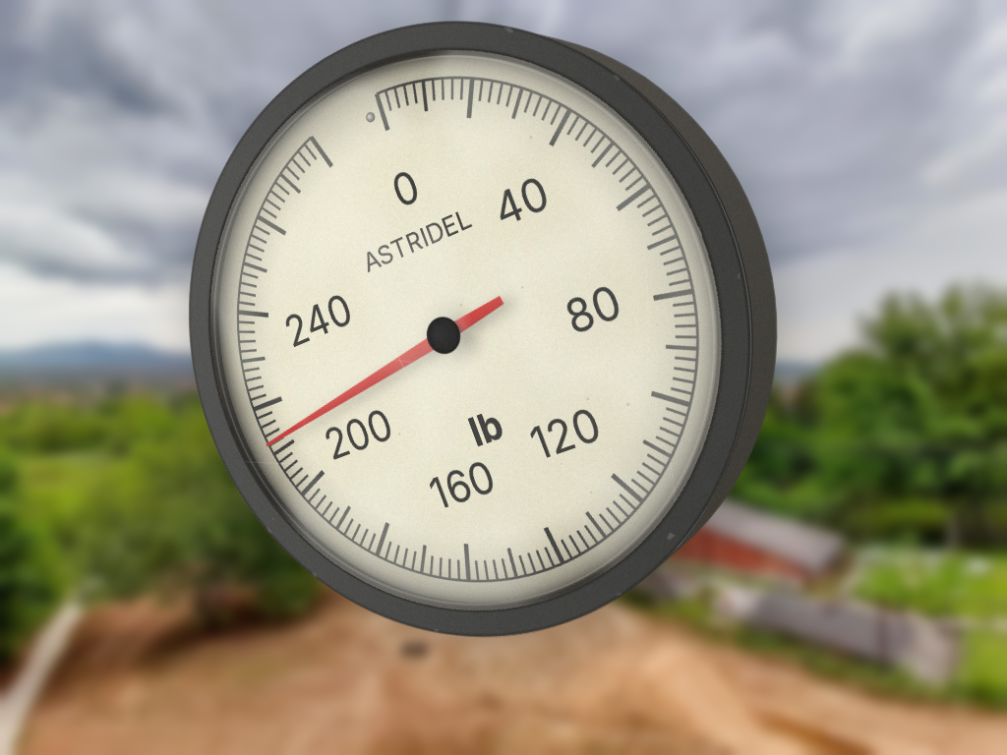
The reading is 212 lb
